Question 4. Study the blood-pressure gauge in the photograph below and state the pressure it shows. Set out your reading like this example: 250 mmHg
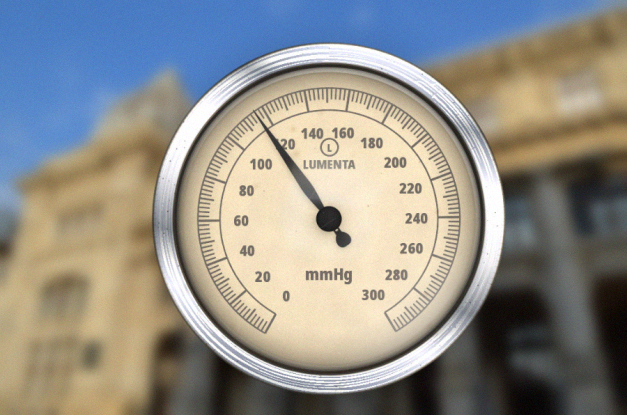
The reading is 116 mmHg
